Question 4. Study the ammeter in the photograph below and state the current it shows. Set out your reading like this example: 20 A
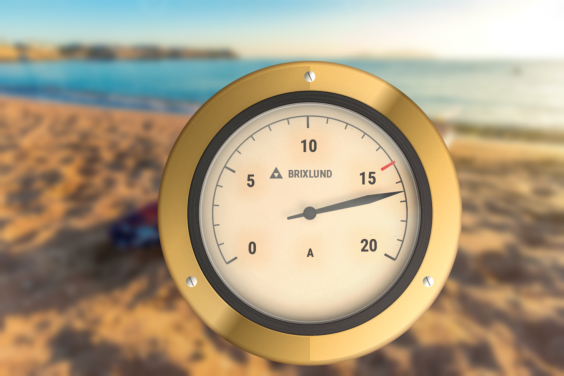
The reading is 16.5 A
